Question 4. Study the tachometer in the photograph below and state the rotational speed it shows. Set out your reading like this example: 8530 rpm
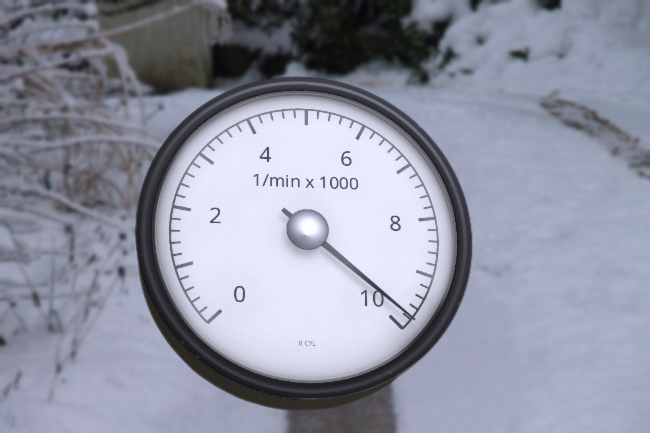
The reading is 9800 rpm
